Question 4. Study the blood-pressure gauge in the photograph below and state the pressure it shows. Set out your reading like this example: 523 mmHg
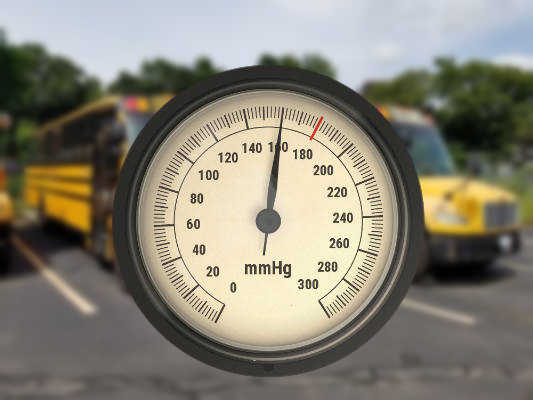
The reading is 160 mmHg
